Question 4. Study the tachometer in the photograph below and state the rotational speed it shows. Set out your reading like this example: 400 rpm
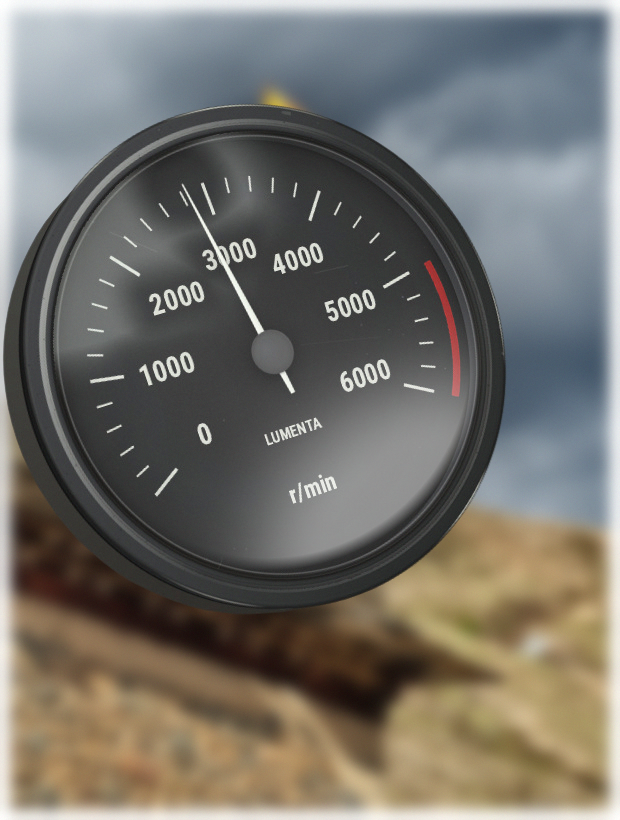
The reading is 2800 rpm
